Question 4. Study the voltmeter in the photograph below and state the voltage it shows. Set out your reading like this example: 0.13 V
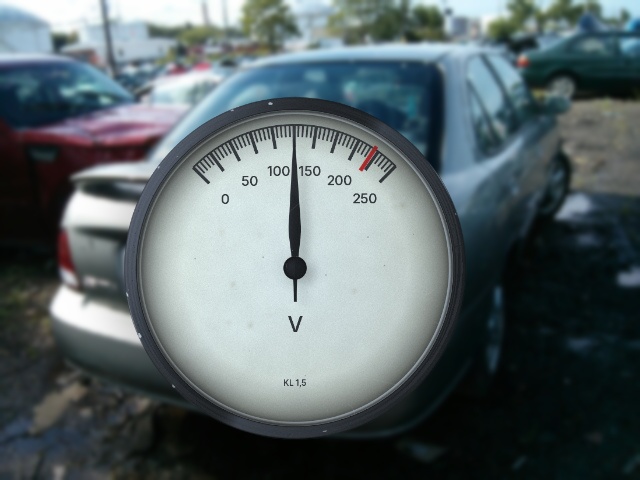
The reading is 125 V
